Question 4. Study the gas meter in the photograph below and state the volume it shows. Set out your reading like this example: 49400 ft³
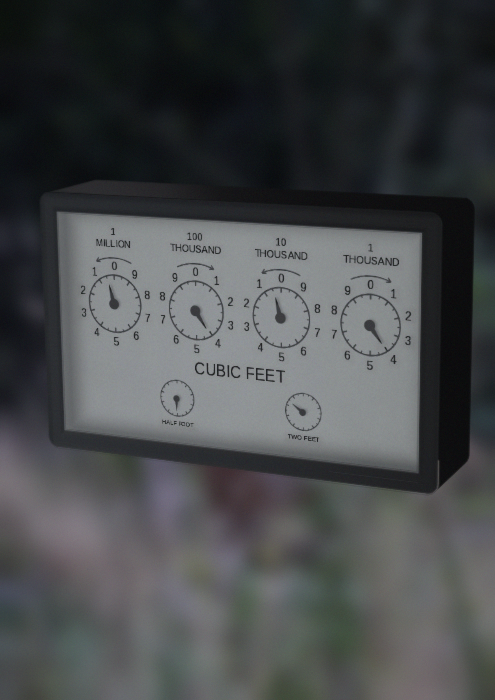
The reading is 40400 ft³
